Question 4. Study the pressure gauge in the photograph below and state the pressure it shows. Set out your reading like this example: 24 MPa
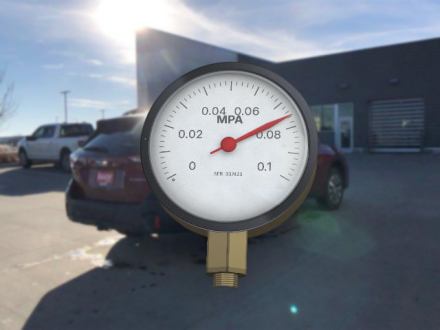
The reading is 0.076 MPa
